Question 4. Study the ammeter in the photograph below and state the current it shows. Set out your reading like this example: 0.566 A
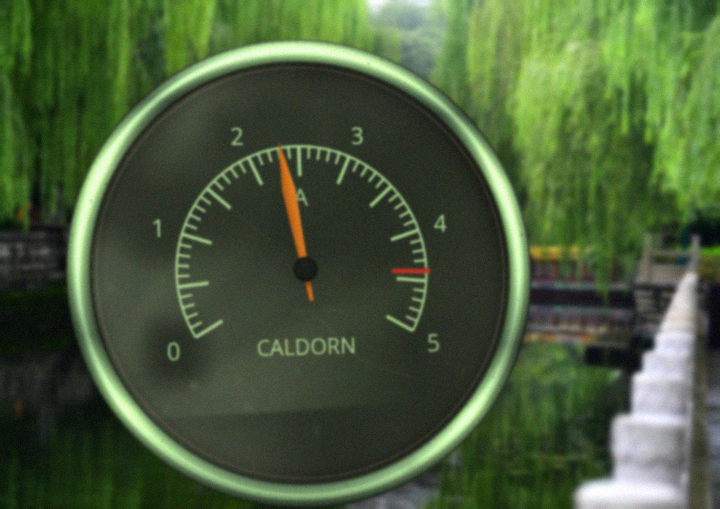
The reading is 2.3 A
